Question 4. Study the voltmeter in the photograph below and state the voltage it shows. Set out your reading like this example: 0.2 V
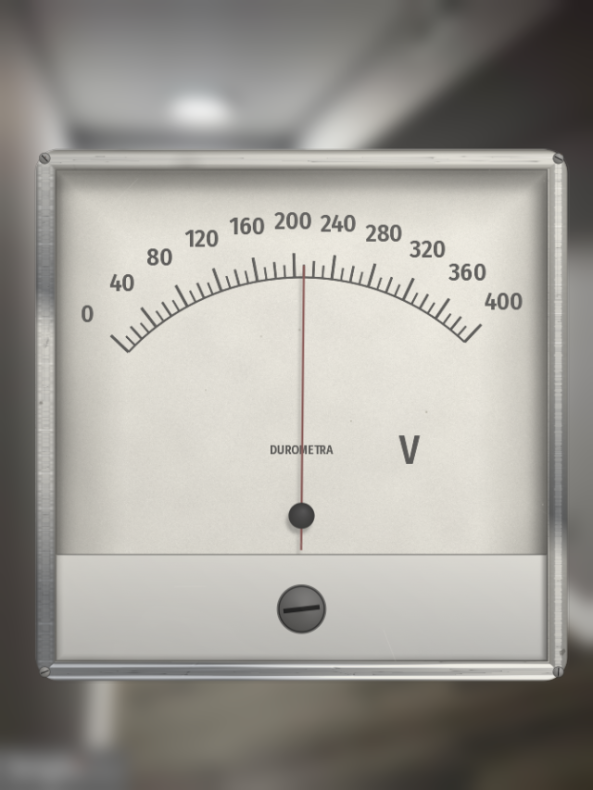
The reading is 210 V
